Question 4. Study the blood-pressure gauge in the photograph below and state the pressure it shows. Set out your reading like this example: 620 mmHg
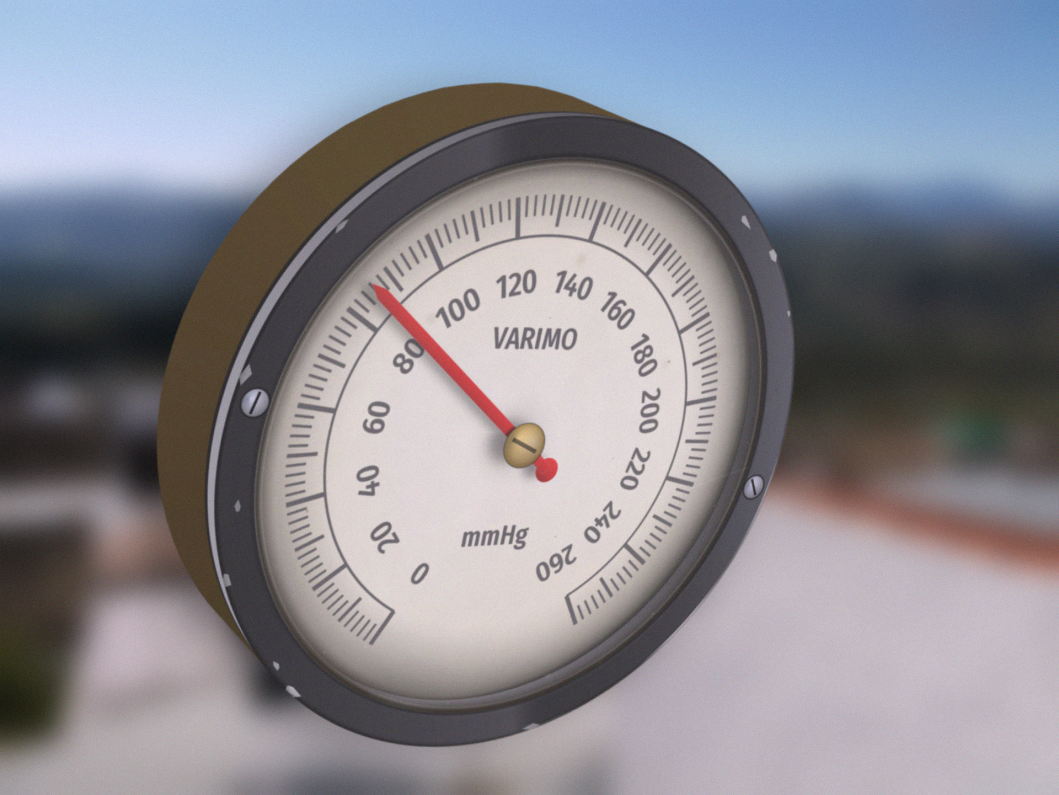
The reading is 86 mmHg
